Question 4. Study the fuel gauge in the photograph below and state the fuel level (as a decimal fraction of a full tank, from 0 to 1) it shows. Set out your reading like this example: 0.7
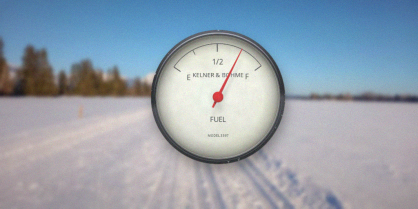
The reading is 0.75
